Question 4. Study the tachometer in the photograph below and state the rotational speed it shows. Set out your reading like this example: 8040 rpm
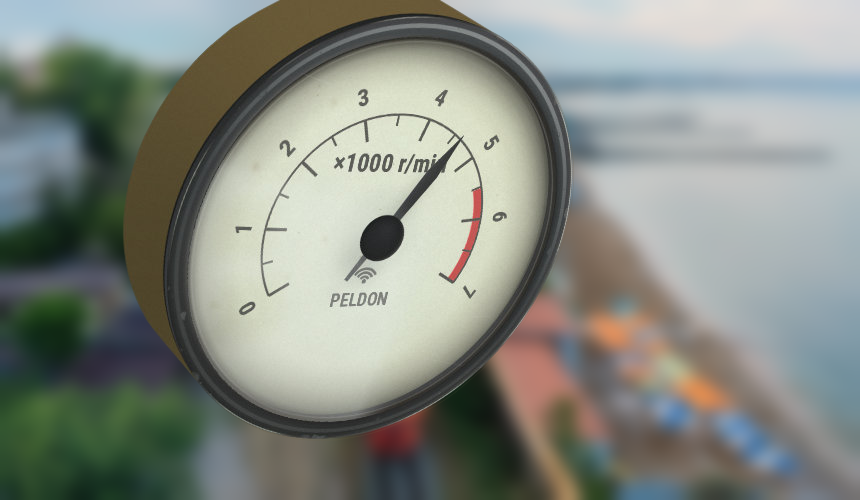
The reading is 4500 rpm
